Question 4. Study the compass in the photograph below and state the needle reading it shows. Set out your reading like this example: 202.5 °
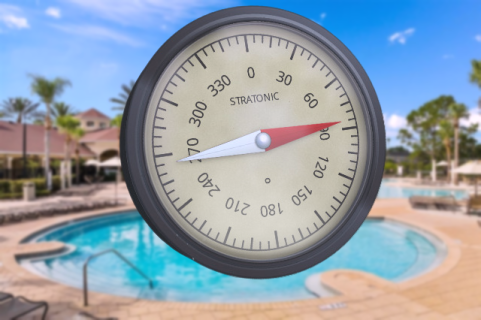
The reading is 85 °
